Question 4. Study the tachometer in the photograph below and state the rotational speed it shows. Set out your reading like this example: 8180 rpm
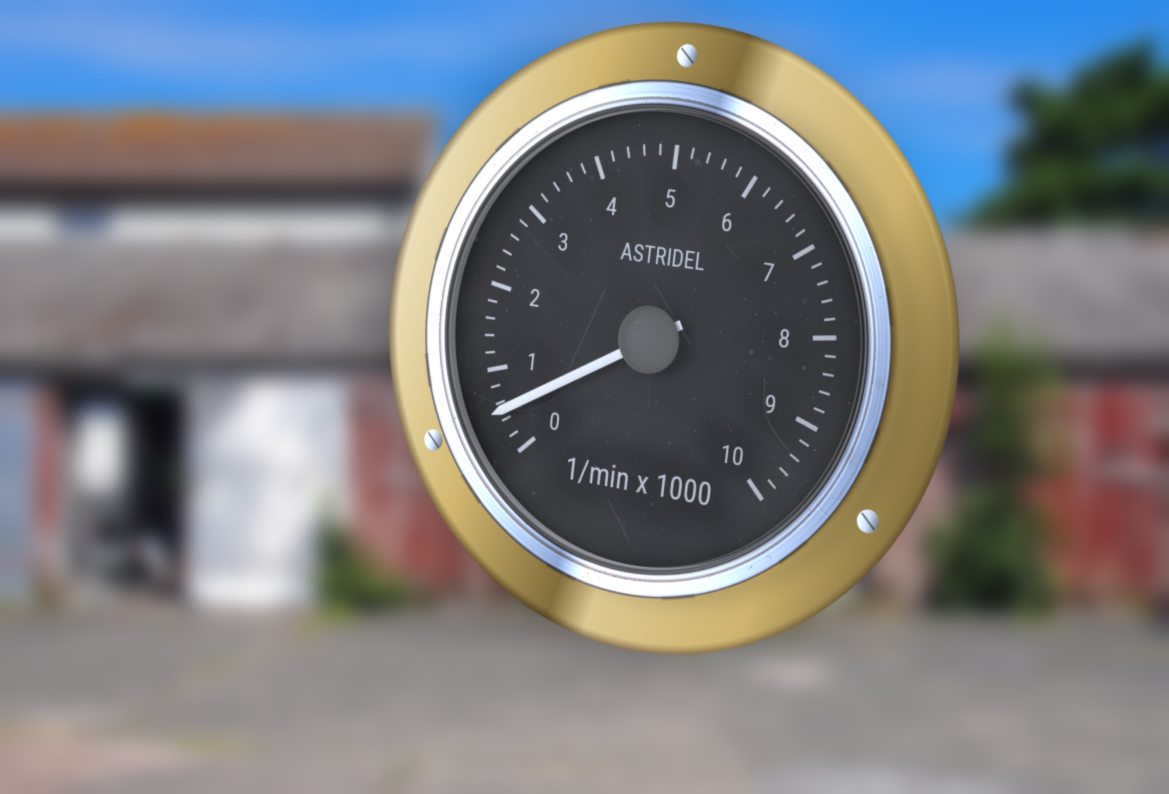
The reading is 500 rpm
